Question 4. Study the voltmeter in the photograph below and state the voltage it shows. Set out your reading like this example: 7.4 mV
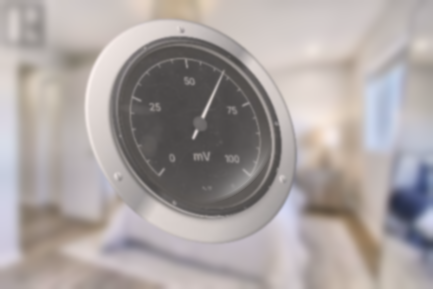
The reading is 62.5 mV
